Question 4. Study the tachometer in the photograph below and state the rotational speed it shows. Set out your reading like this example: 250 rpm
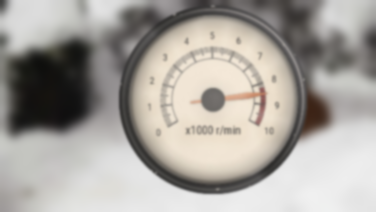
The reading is 8500 rpm
